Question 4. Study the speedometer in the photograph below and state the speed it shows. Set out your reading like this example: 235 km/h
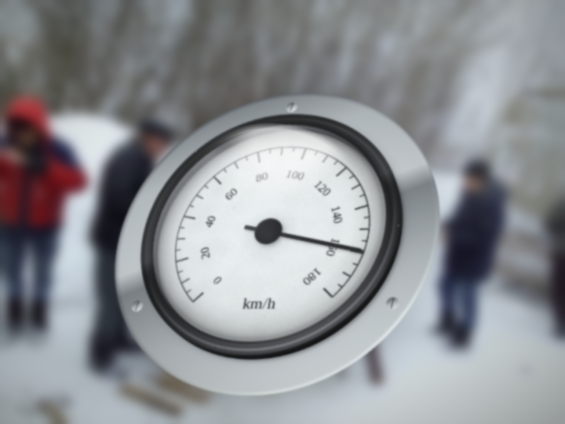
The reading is 160 km/h
